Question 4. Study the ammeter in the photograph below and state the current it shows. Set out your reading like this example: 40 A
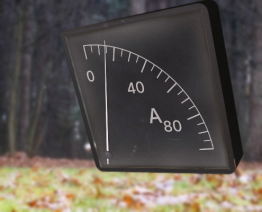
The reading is 15 A
